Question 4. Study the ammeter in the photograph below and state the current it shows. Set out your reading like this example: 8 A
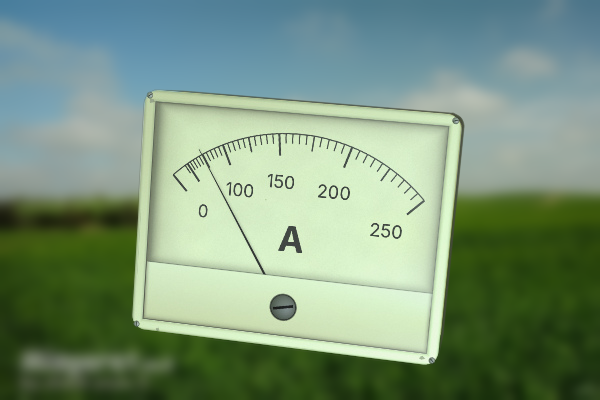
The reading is 75 A
